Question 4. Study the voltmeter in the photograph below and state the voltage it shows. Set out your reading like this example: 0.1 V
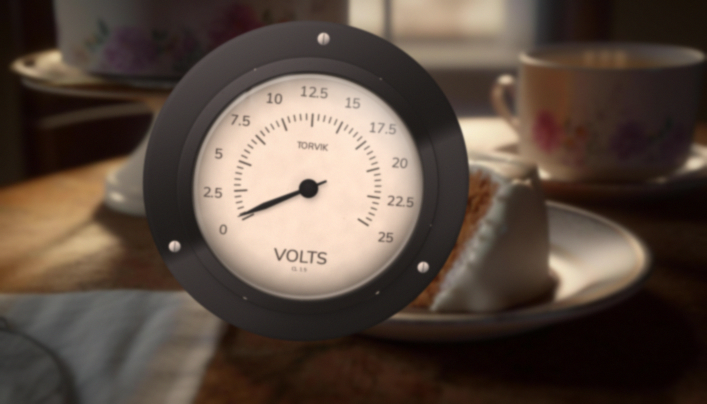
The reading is 0.5 V
